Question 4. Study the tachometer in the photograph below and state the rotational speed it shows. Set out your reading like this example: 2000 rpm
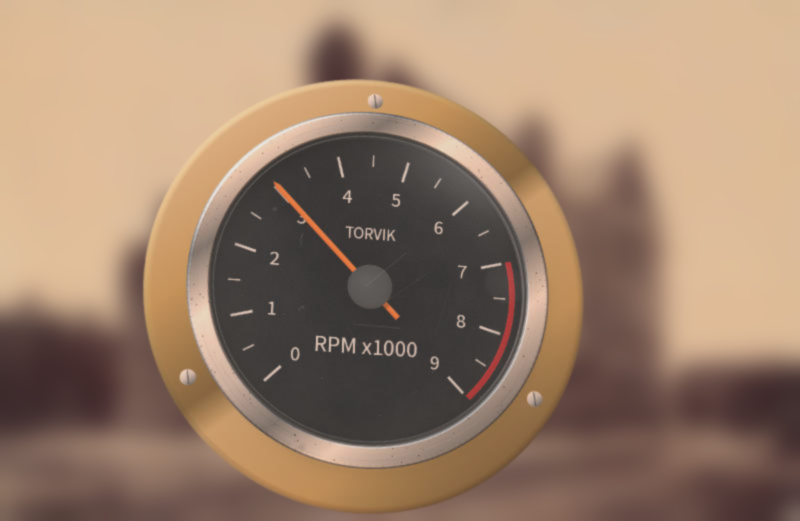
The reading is 3000 rpm
